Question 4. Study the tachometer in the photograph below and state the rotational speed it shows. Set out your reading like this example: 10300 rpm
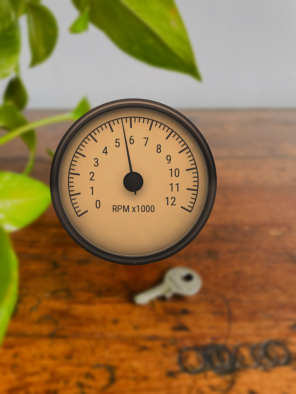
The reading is 5600 rpm
